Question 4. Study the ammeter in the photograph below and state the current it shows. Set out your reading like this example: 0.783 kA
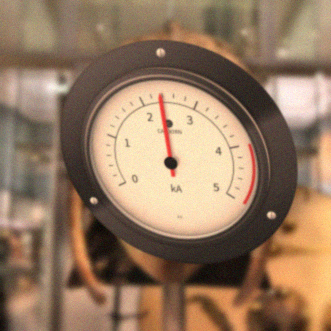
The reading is 2.4 kA
